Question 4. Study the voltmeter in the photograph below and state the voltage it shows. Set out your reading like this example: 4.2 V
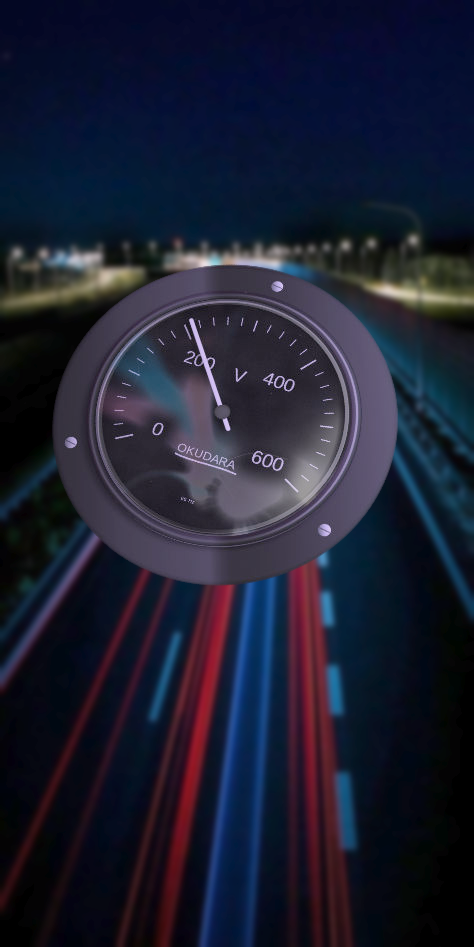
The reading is 210 V
